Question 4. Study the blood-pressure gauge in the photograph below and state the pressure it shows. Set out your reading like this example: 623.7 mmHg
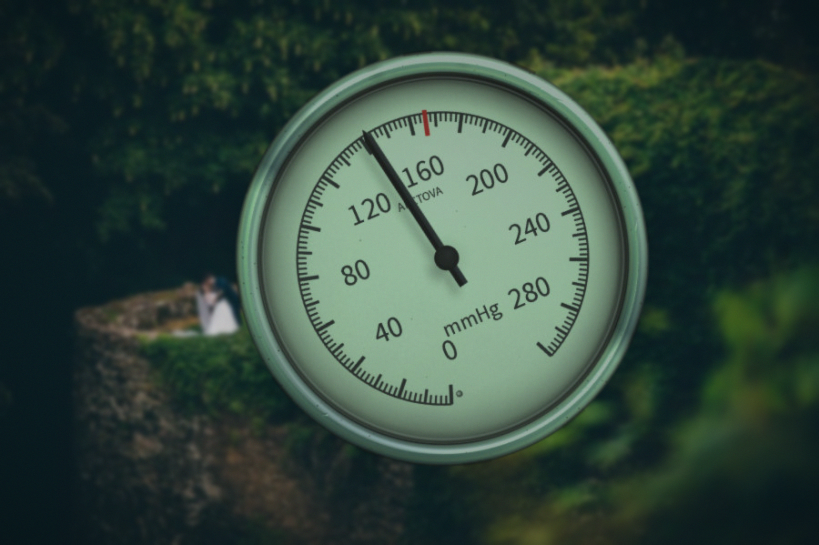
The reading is 142 mmHg
